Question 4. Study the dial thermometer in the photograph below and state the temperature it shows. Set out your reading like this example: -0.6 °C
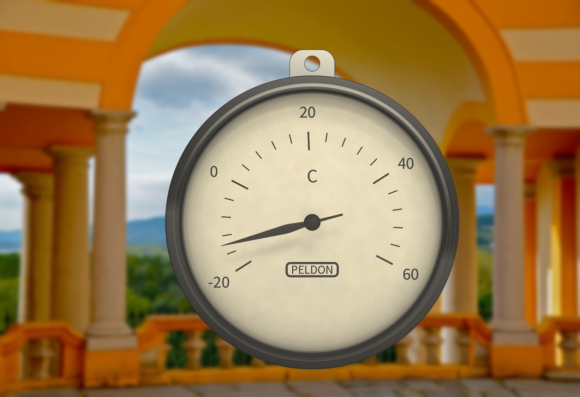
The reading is -14 °C
